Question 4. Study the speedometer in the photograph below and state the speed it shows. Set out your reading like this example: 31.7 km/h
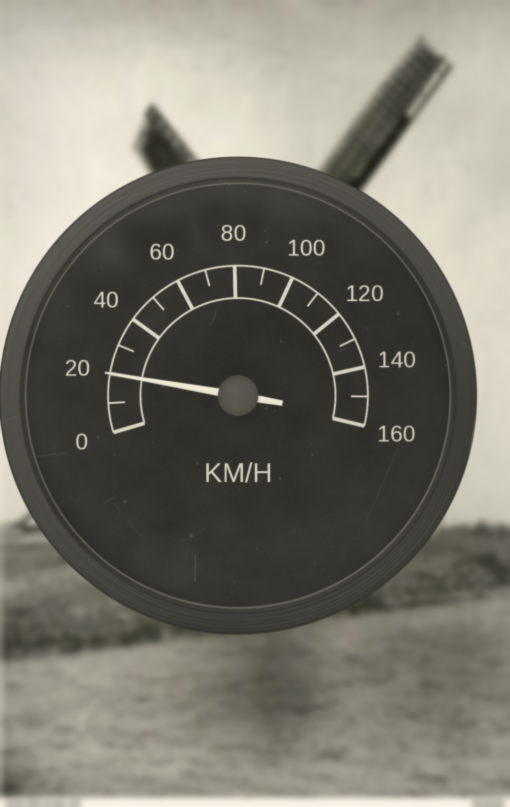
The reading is 20 km/h
